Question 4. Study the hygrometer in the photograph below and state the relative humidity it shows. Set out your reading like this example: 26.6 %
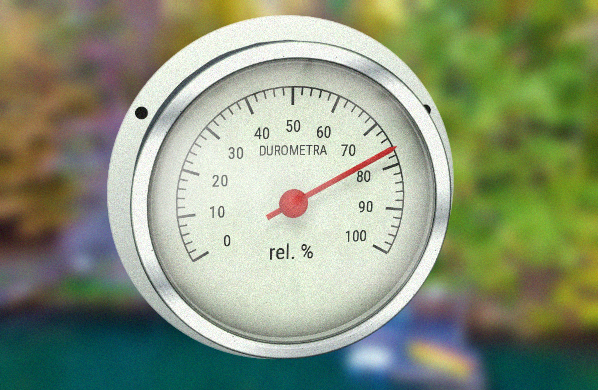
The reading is 76 %
